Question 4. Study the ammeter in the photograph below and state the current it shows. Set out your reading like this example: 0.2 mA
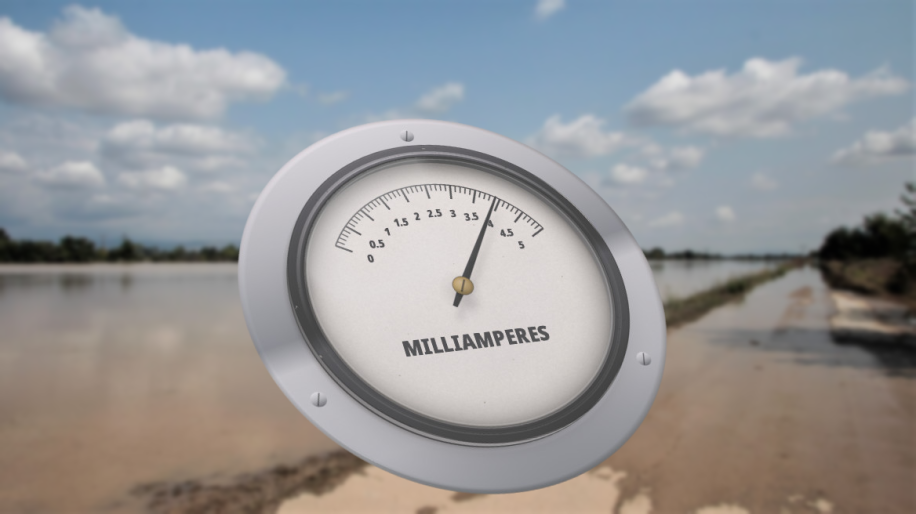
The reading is 3.9 mA
